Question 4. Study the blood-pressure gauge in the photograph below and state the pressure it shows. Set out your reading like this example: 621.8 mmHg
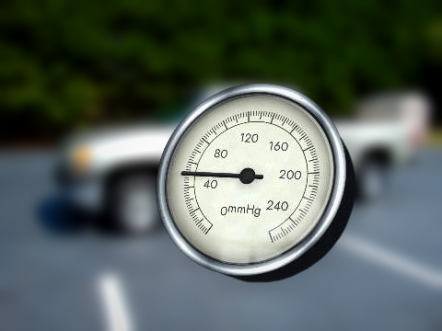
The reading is 50 mmHg
